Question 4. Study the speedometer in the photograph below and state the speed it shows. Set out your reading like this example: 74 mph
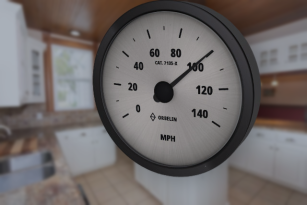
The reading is 100 mph
